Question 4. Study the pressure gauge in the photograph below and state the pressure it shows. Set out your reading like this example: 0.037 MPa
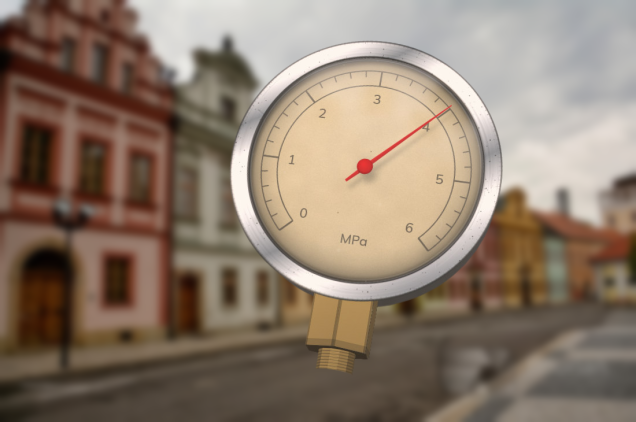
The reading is 4 MPa
